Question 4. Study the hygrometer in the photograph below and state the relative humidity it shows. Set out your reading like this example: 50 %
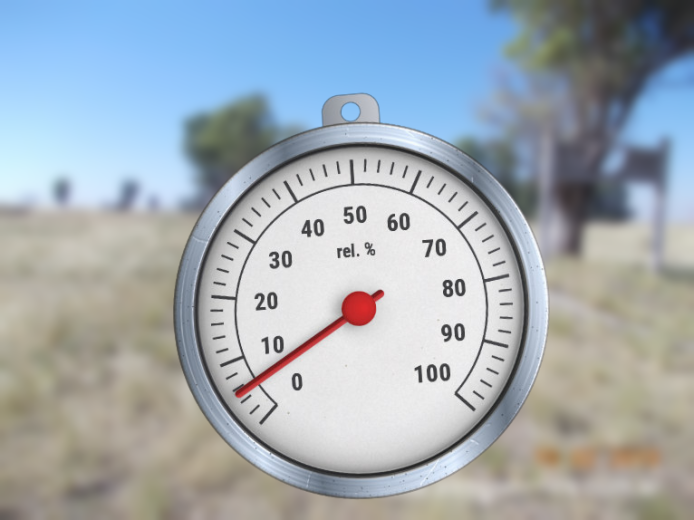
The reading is 5 %
